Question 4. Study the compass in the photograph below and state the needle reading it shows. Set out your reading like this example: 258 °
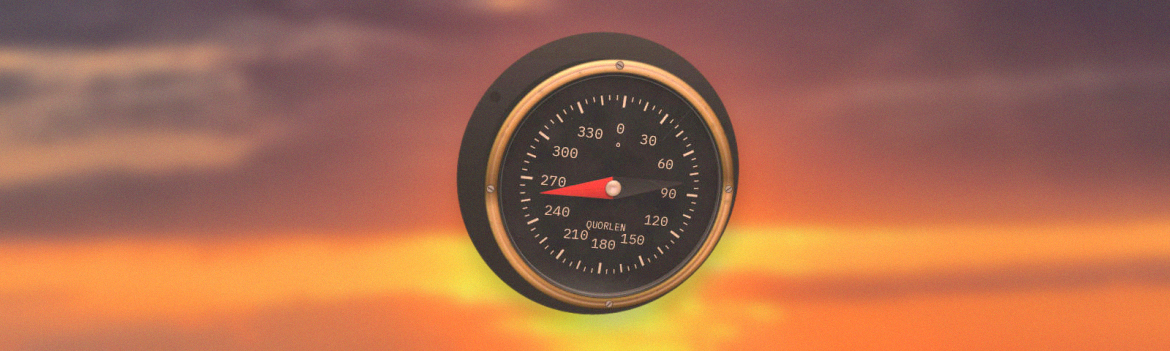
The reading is 260 °
